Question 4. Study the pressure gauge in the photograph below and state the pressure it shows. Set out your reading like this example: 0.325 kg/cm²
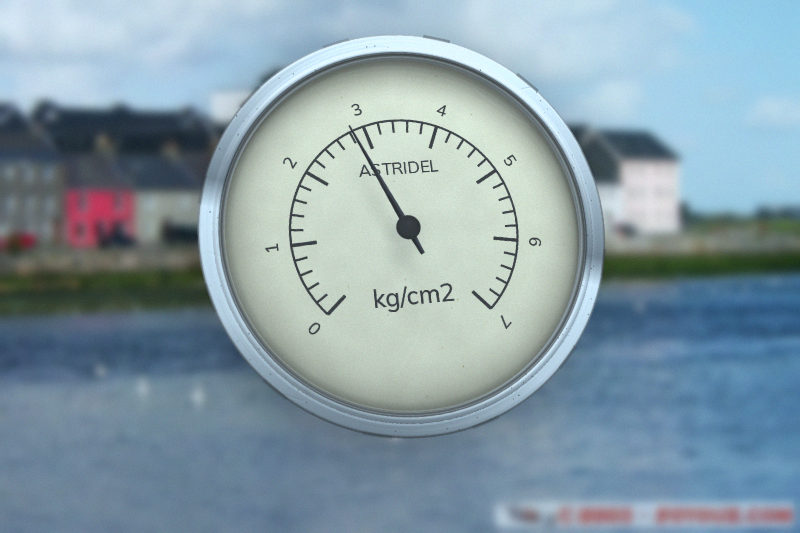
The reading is 2.8 kg/cm²
